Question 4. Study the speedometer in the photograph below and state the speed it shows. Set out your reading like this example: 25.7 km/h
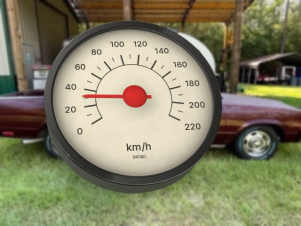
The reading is 30 km/h
